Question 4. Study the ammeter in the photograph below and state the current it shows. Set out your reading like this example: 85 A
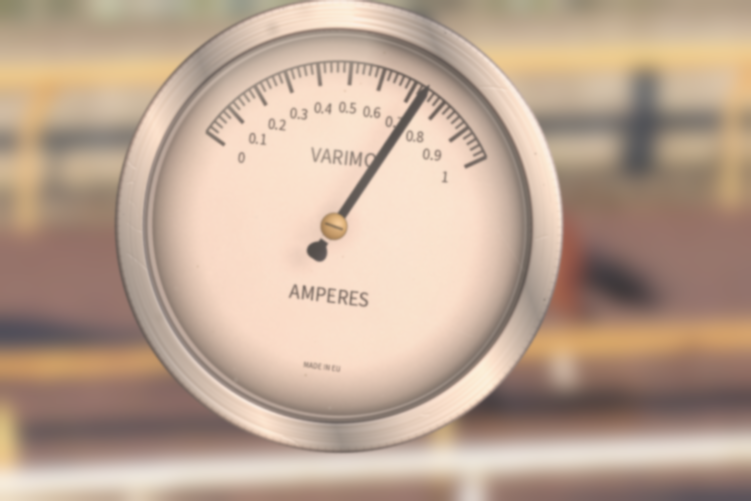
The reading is 0.74 A
